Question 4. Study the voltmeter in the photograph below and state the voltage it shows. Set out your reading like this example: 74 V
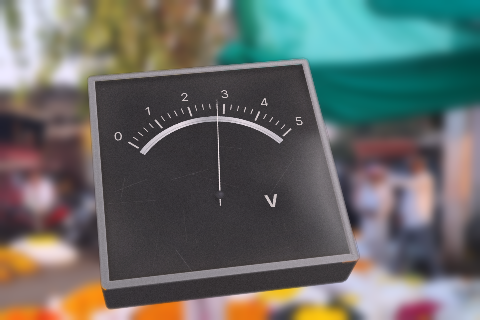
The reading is 2.8 V
